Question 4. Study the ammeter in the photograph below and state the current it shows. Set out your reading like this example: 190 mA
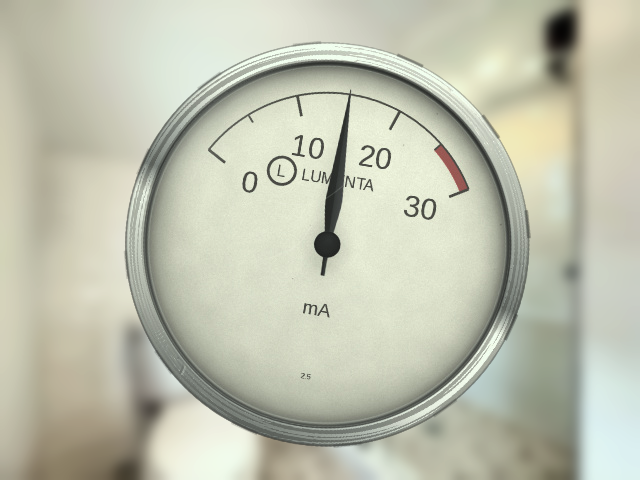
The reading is 15 mA
